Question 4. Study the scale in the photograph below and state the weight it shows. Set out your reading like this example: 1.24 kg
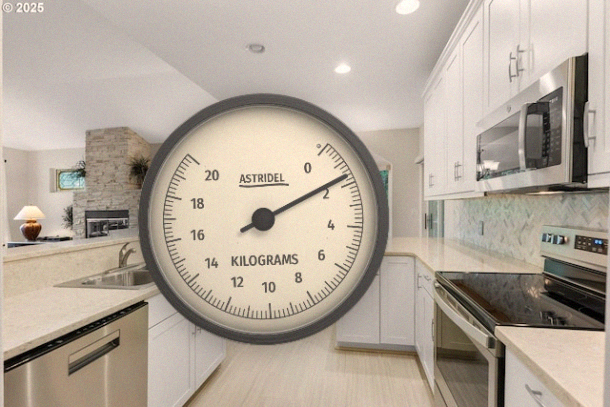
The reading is 1.6 kg
